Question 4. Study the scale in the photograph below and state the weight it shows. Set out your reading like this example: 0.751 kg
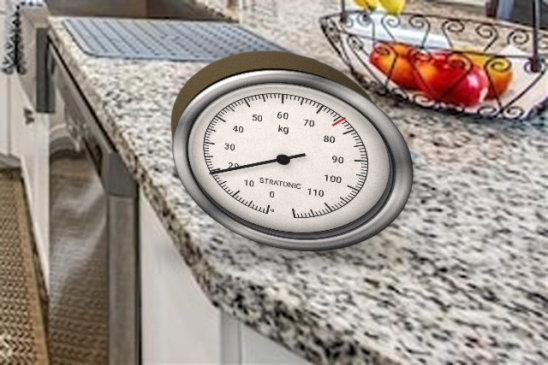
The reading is 20 kg
